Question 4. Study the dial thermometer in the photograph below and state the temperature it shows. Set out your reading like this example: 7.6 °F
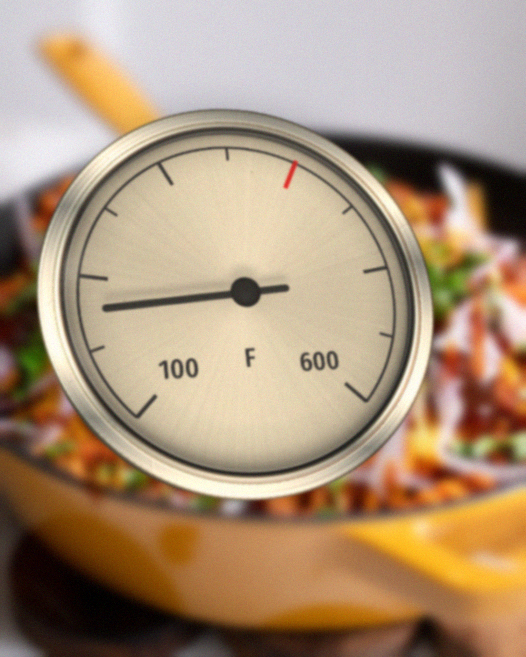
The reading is 175 °F
